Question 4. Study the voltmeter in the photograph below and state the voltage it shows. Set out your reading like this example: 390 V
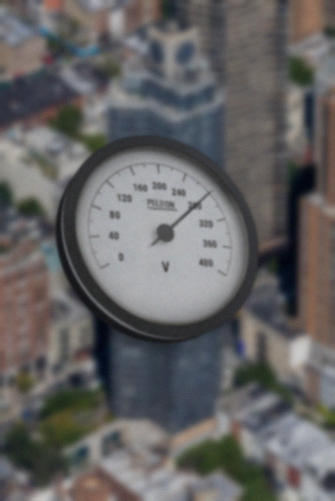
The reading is 280 V
